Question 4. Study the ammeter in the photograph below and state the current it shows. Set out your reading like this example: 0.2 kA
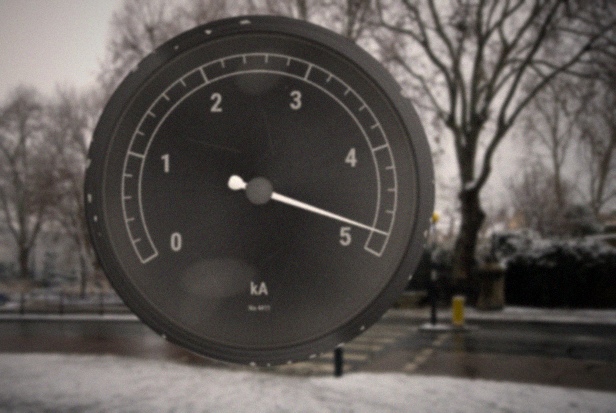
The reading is 4.8 kA
